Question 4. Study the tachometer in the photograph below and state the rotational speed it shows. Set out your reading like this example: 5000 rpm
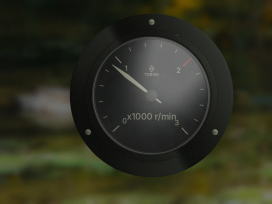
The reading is 900 rpm
